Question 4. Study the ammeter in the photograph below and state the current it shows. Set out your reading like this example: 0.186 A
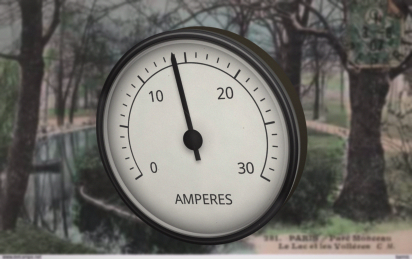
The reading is 14 A
